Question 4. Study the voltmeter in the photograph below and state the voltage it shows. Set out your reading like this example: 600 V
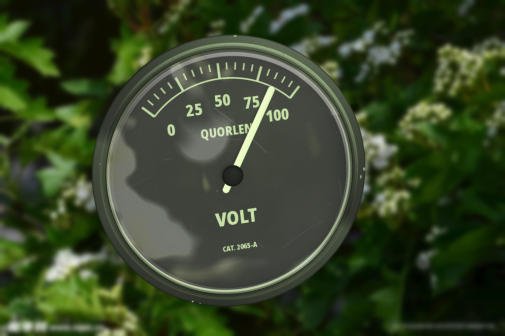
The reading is 85 V
